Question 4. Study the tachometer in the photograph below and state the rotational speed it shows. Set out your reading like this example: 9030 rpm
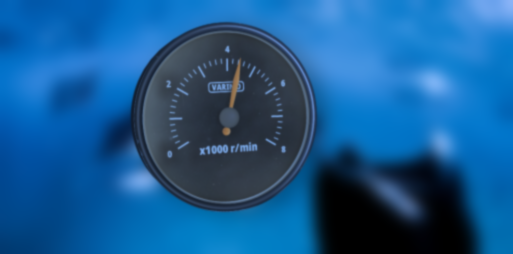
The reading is 4400 rpm
